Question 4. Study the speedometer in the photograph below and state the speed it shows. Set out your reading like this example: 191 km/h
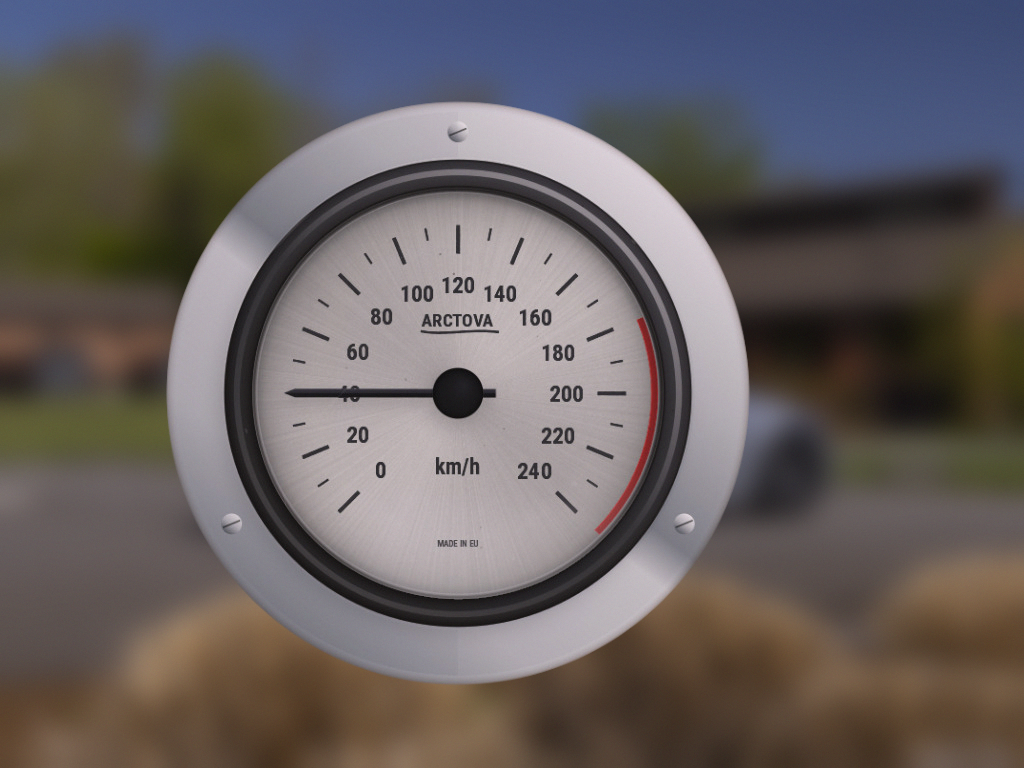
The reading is 40 km/h
